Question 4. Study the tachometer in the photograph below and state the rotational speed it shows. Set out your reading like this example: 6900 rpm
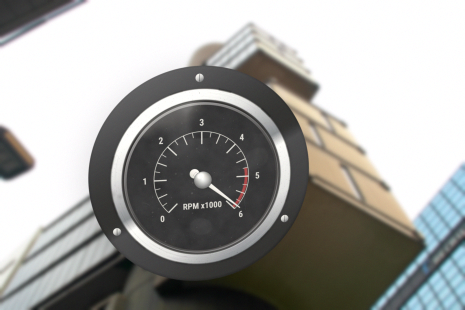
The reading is 5875 rpm
